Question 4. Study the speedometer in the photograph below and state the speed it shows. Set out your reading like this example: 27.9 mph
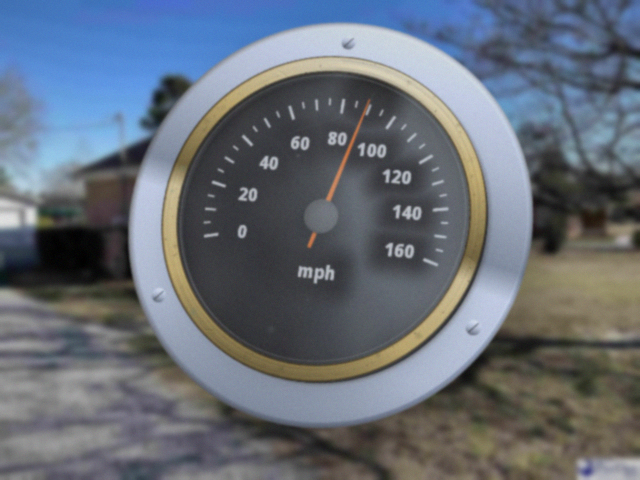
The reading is 90 mph
